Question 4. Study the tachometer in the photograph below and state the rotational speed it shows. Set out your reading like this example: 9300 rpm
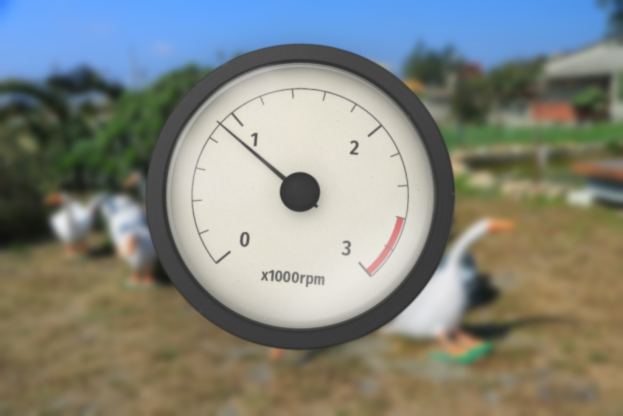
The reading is 900 rpm
